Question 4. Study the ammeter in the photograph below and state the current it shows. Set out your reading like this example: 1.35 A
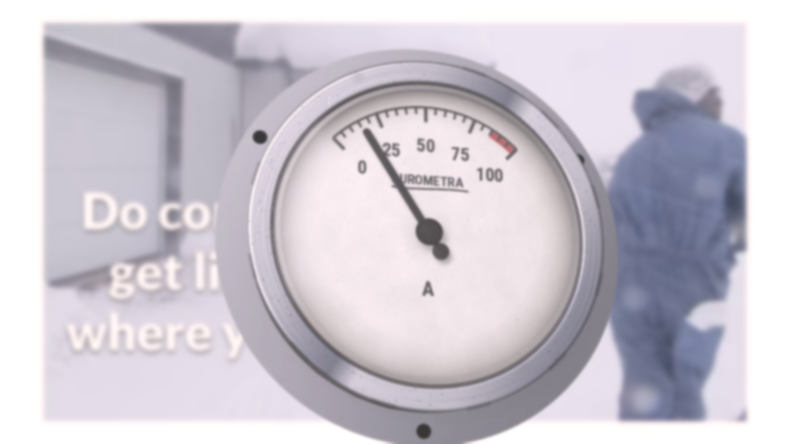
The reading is 15 A
